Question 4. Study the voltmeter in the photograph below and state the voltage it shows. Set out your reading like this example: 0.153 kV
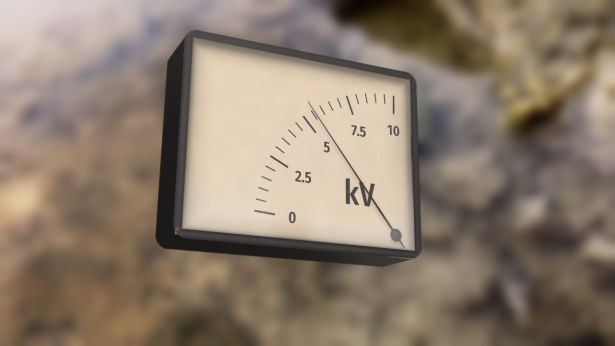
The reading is 5.5 kV
